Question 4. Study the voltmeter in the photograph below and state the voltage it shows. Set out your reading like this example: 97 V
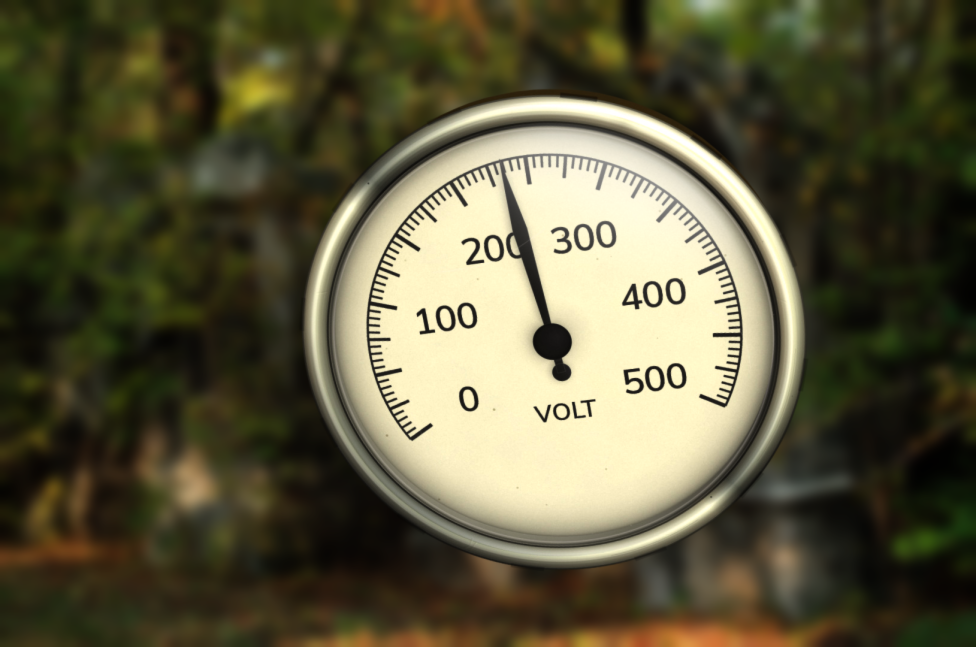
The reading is 235 V
